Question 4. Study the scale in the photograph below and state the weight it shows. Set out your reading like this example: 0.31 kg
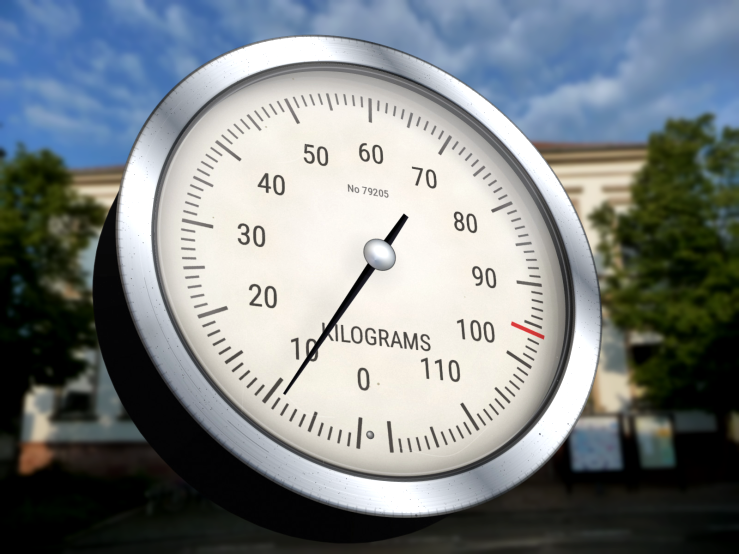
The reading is 9 kg
